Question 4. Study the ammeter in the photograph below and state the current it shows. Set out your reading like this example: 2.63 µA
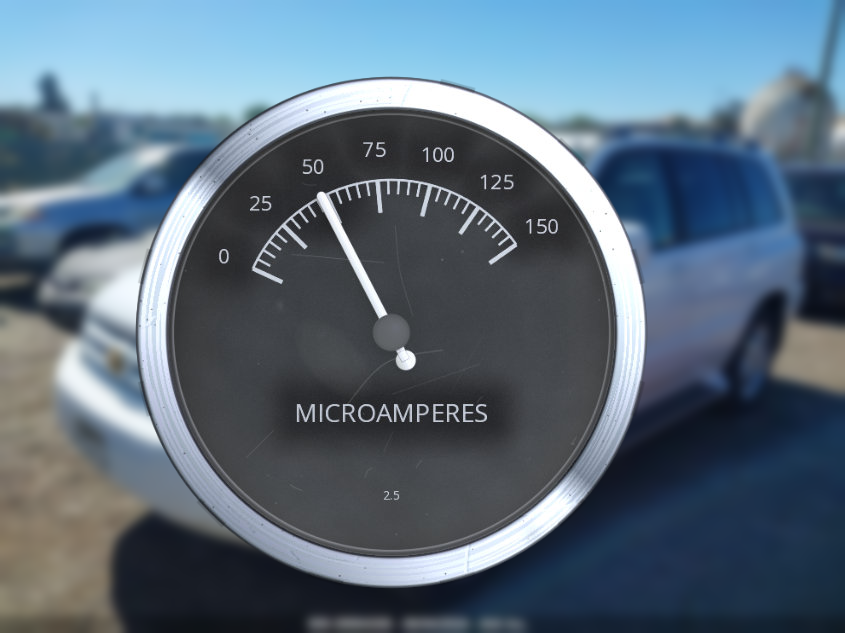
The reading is 47.5 µA
